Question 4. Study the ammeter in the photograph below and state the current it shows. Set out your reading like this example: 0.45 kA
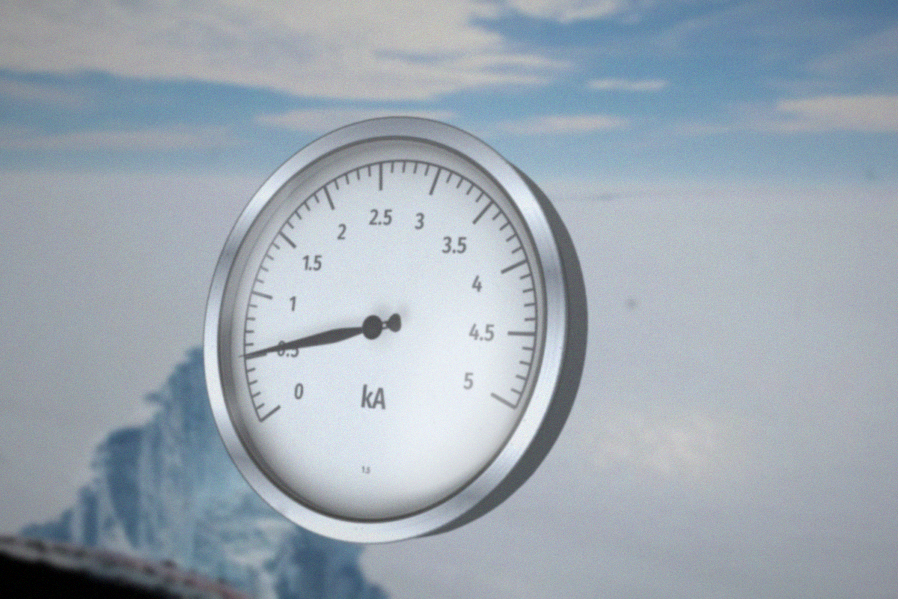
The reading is 0.5 kA
